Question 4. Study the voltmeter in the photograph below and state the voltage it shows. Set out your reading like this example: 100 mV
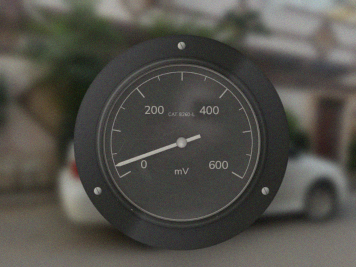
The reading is 25 mV
